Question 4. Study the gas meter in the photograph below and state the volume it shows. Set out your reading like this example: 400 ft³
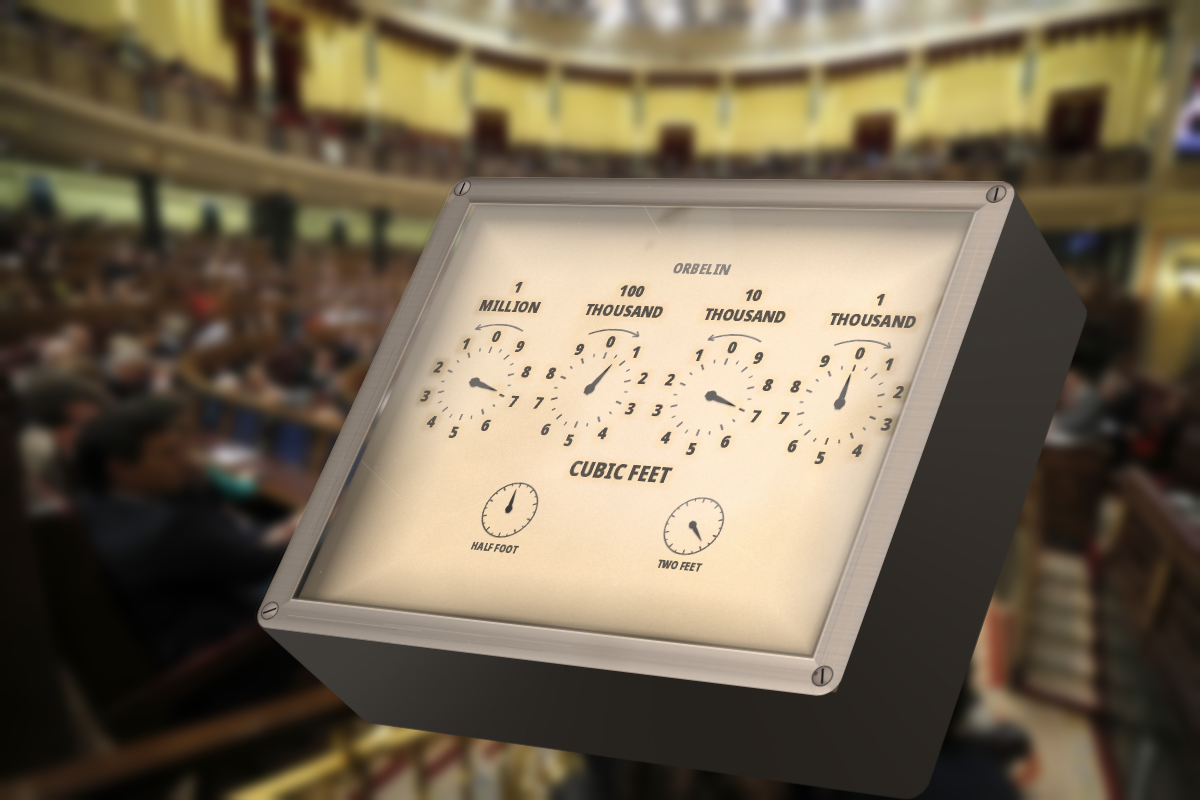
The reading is 707000 ft³
